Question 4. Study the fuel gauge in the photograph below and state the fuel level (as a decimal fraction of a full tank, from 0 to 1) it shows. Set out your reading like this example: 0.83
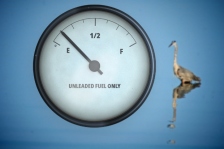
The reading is 0.125
